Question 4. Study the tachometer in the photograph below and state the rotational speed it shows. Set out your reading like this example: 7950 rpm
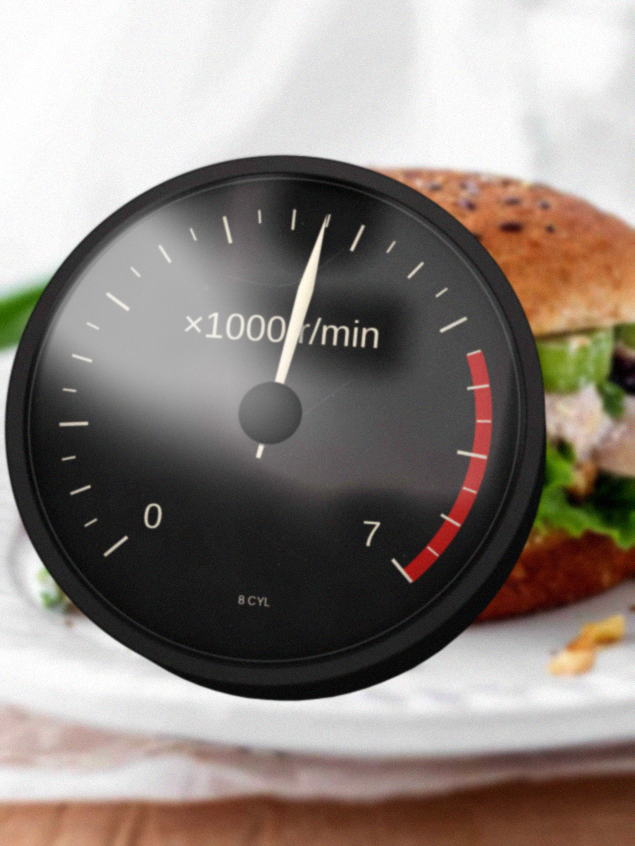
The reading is 3750 rpm
